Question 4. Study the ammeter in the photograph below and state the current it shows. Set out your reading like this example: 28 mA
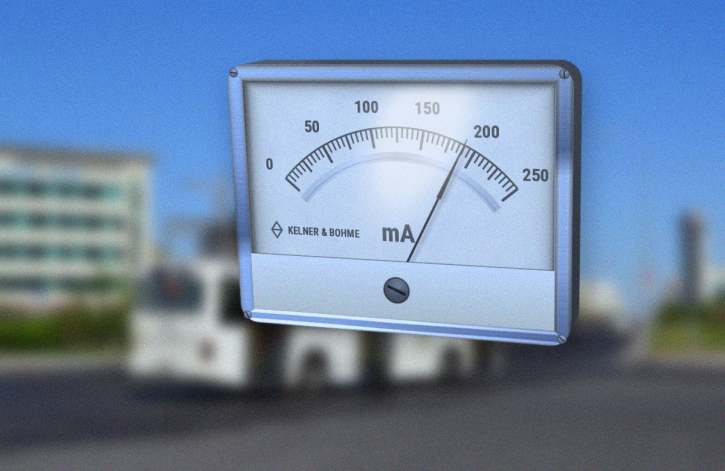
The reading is 190 mA
